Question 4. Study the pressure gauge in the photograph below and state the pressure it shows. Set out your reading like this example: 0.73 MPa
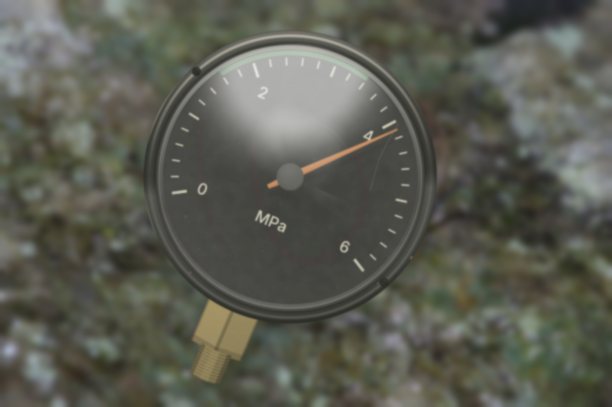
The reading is 4.1 MPa
